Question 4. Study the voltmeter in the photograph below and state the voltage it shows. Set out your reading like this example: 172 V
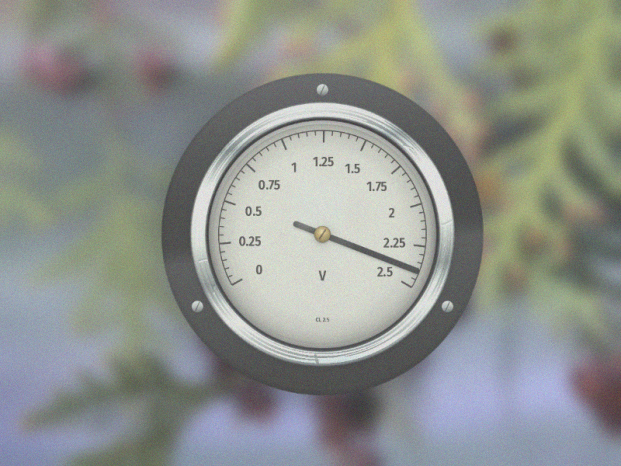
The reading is 2.4 V
